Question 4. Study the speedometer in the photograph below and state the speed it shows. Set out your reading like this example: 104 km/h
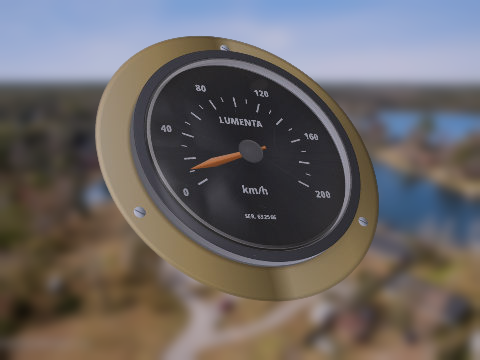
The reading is 10 km/h
